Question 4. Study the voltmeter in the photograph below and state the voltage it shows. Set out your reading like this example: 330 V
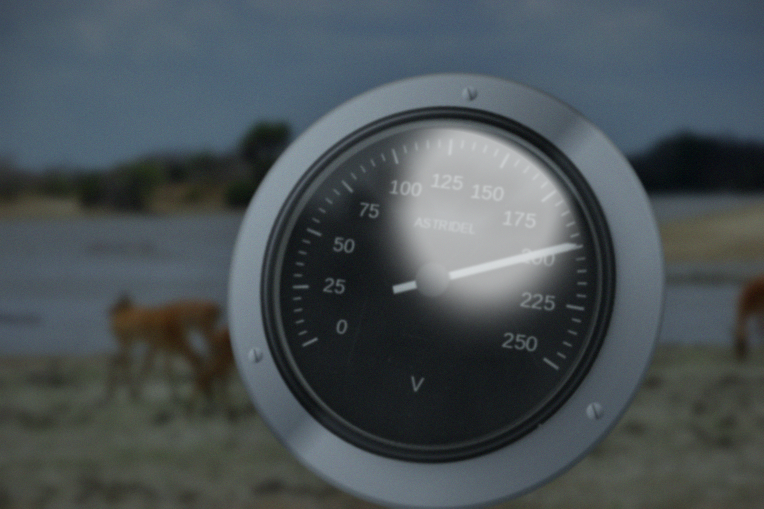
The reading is 200 V
